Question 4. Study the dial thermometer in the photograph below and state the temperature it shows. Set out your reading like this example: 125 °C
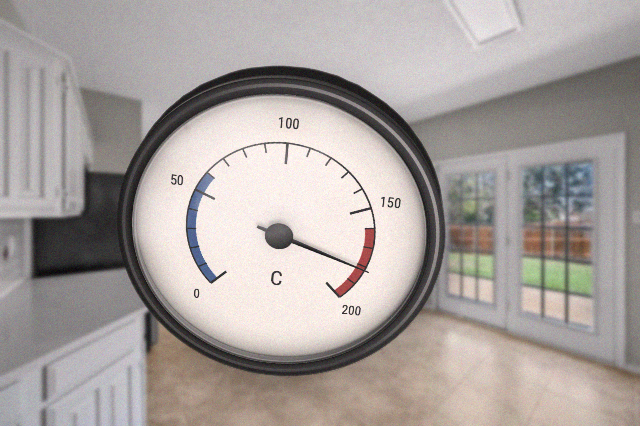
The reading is 180 °C
